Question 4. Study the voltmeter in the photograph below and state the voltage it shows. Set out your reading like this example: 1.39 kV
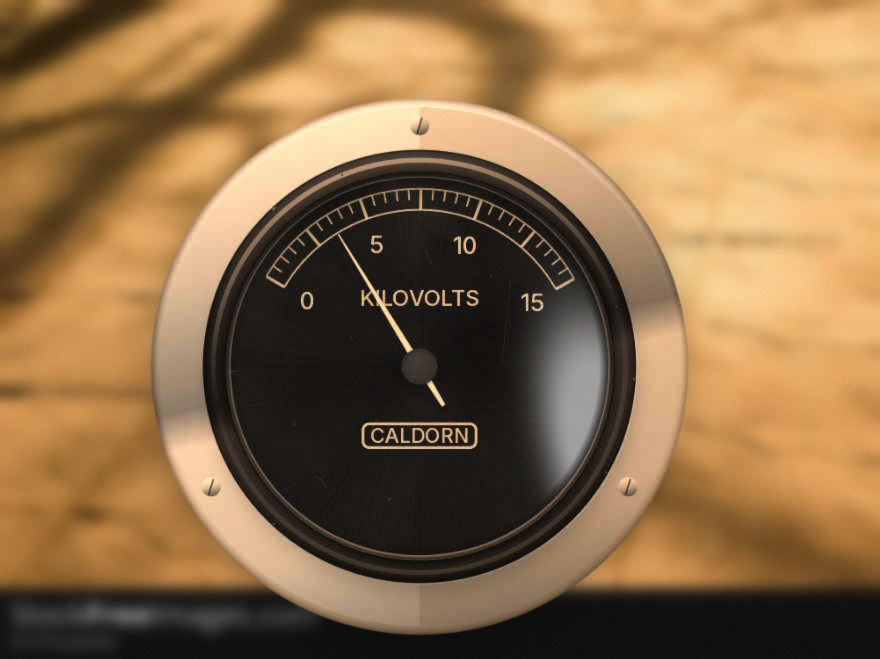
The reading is 3.5 kV
